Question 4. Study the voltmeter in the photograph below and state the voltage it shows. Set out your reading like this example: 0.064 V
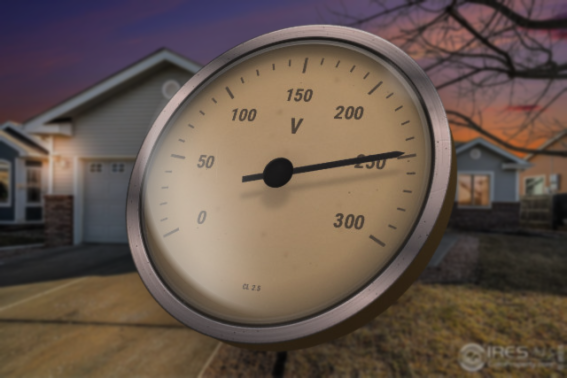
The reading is 250 V
